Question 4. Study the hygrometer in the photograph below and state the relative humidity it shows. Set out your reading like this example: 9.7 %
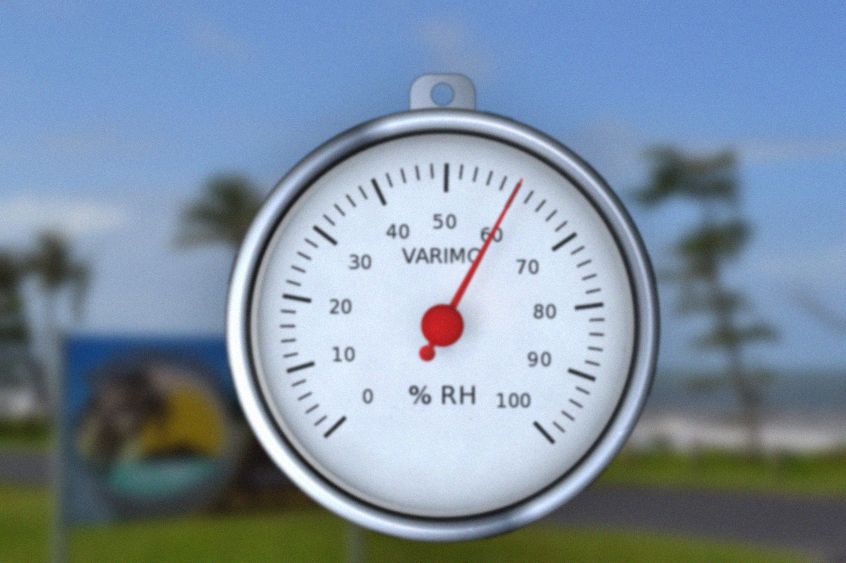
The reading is 60 %
